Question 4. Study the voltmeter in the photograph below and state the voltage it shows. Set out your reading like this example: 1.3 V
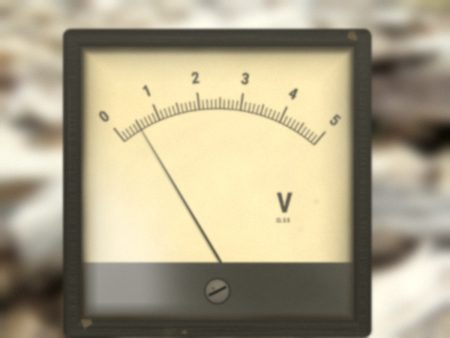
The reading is 0.5 V
